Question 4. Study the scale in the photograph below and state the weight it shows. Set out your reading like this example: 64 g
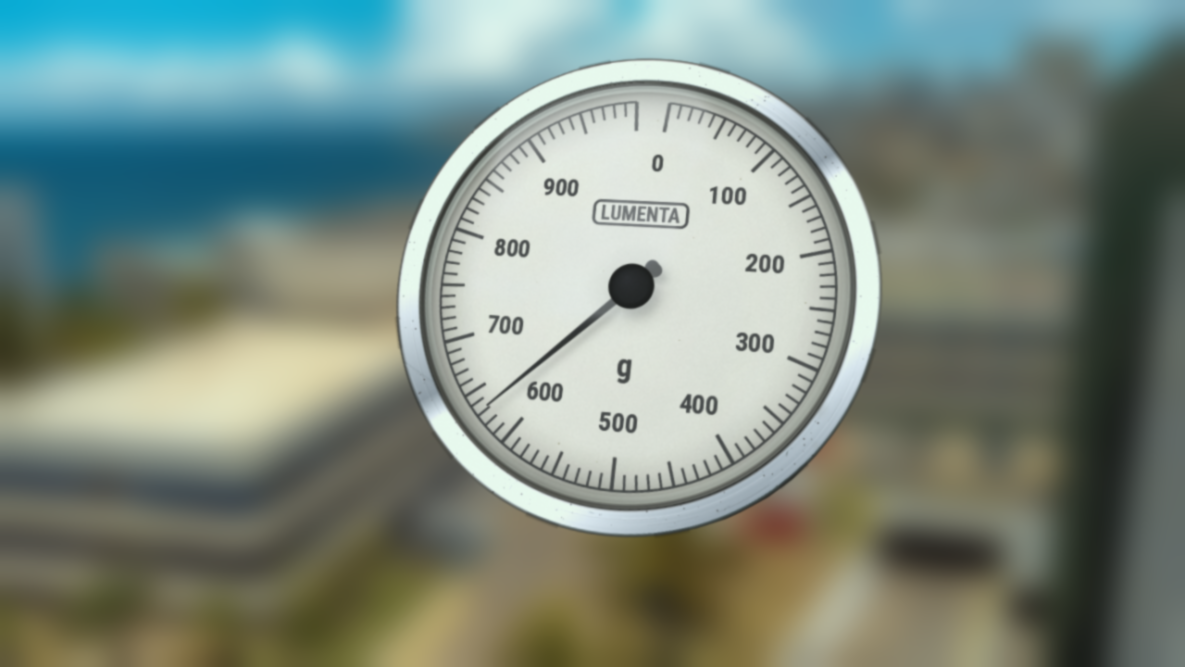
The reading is 630 g
